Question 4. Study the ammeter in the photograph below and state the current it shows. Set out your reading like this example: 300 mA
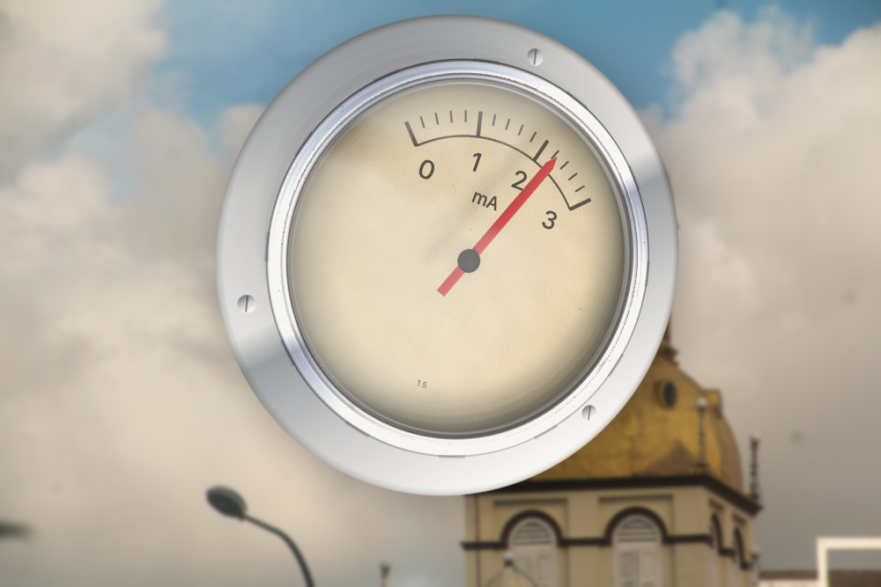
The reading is 2.2 mA
